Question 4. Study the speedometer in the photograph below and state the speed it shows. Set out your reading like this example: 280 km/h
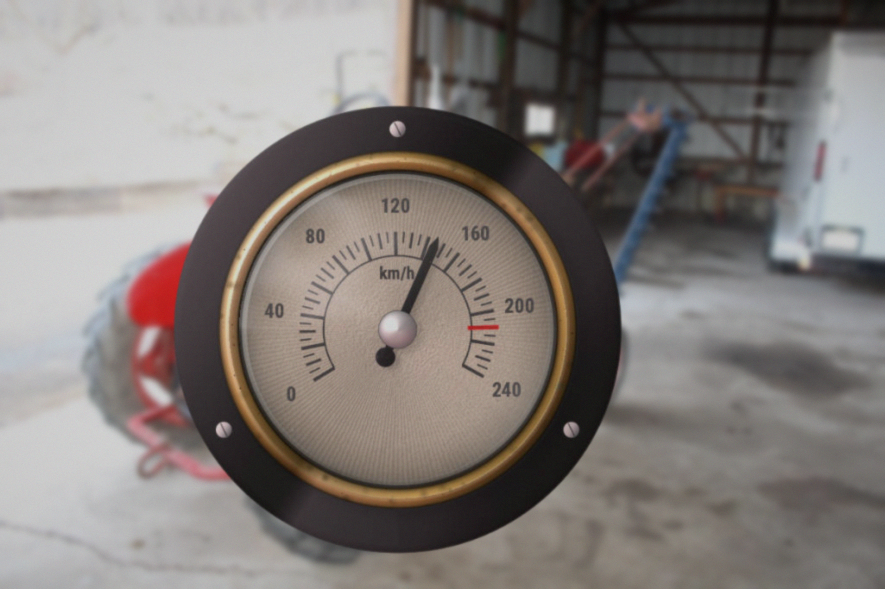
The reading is 145 km/h
